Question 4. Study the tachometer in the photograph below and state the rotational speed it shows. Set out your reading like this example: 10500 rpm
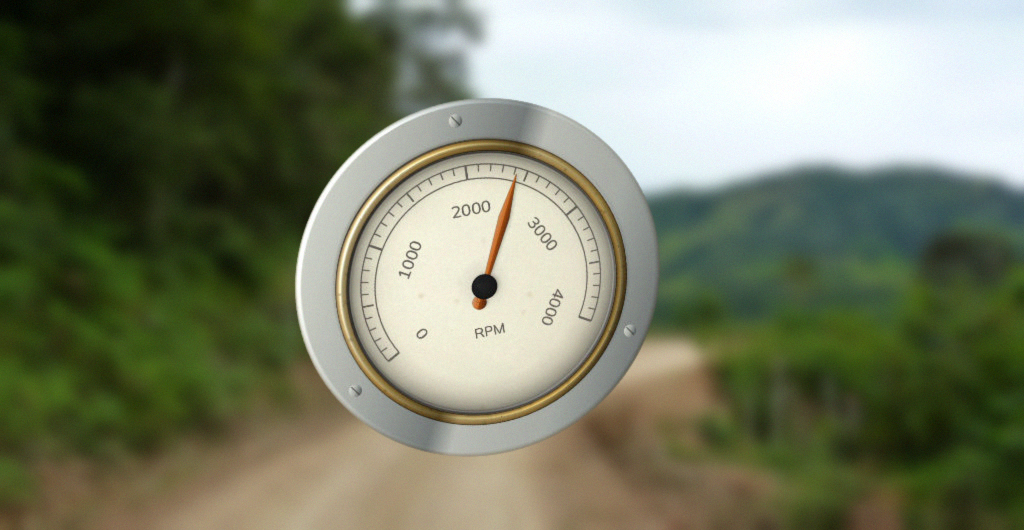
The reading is 2400 rpm
